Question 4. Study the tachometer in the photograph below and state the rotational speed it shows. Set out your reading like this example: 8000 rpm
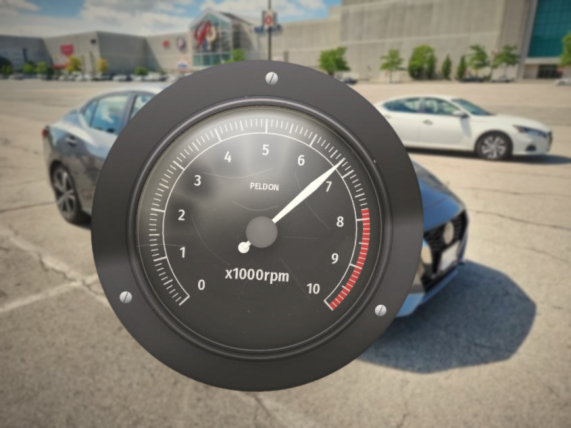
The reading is 6700 rpm
